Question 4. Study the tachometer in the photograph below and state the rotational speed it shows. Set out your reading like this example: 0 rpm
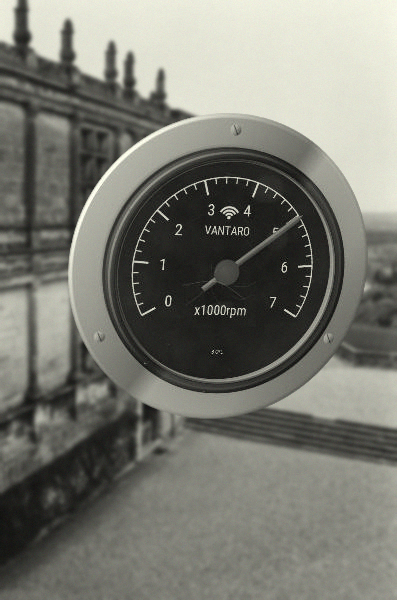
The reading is 5000 rpm
